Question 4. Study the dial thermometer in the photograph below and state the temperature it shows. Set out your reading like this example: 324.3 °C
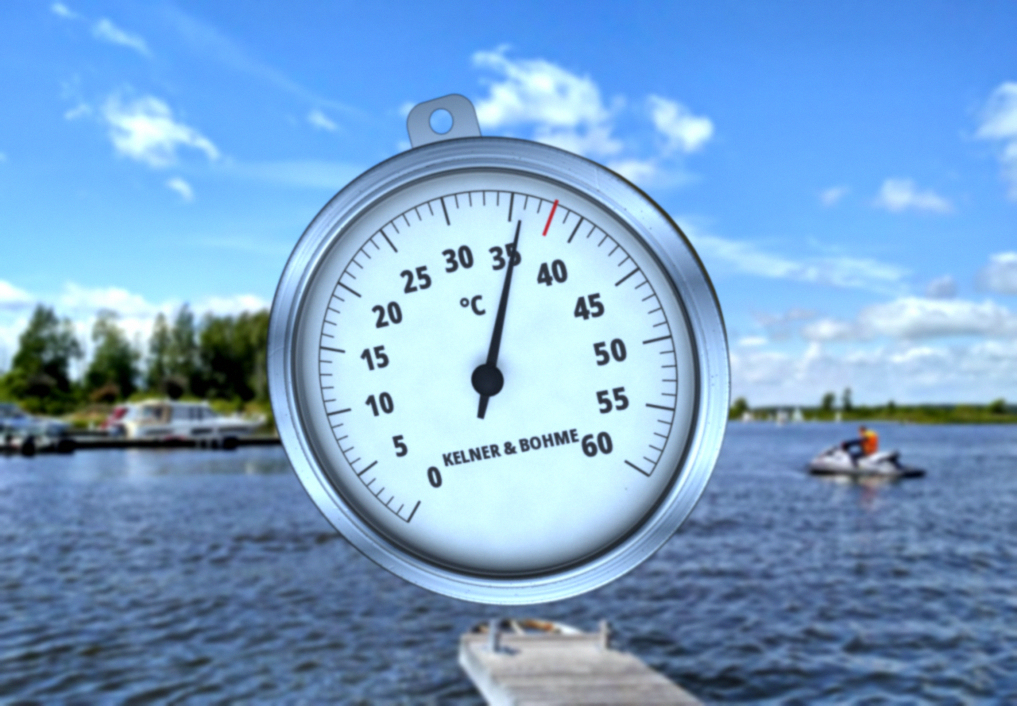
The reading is 36 °C
